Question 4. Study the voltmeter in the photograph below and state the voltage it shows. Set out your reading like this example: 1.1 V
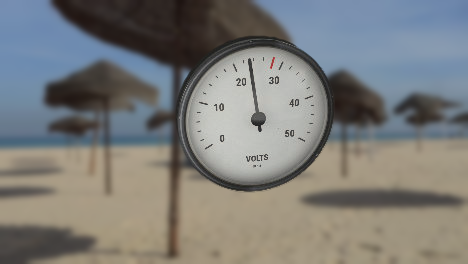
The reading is 23 V
